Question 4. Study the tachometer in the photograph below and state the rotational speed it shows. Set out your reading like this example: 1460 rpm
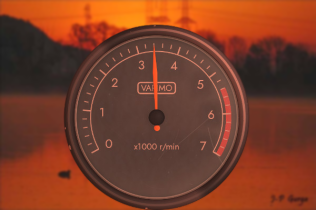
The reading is 3400 rpm
